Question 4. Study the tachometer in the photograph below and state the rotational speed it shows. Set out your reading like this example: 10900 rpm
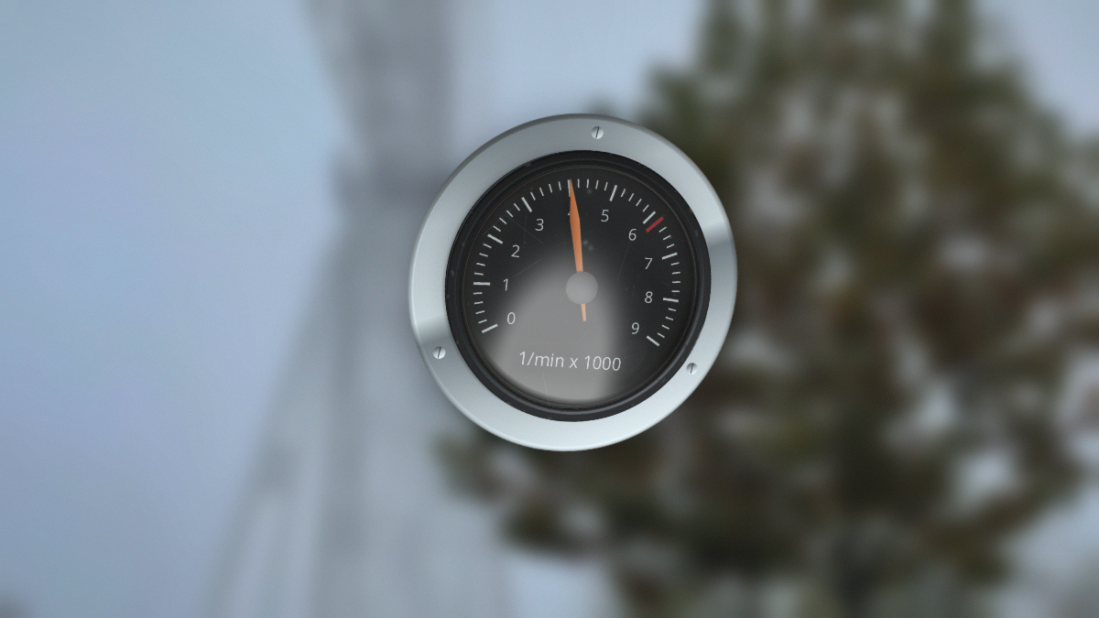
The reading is 4000 rpm
